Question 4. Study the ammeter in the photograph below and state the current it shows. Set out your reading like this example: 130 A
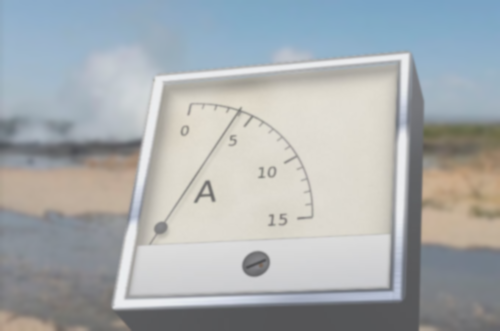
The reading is 4 A
